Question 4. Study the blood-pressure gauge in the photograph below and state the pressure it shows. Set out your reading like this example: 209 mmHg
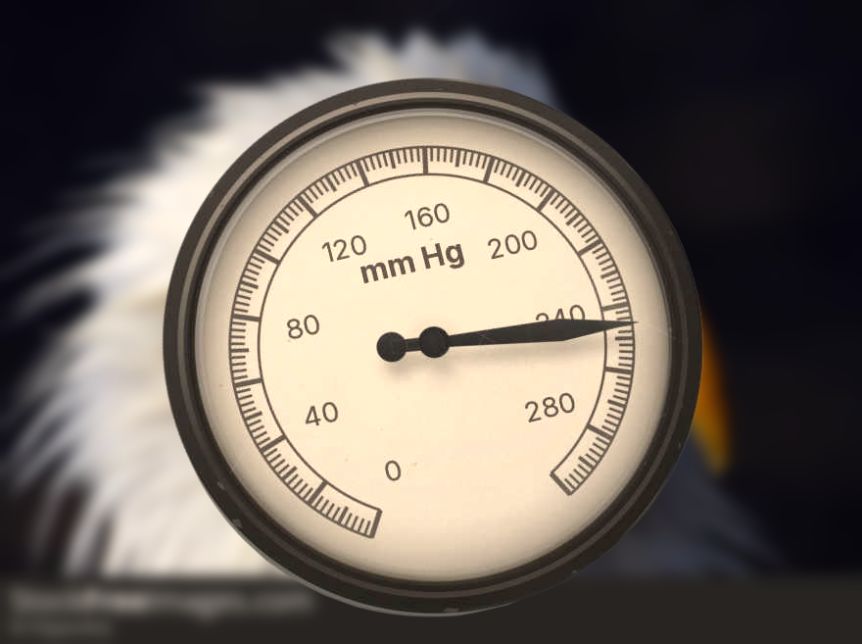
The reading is 246 mmHg
